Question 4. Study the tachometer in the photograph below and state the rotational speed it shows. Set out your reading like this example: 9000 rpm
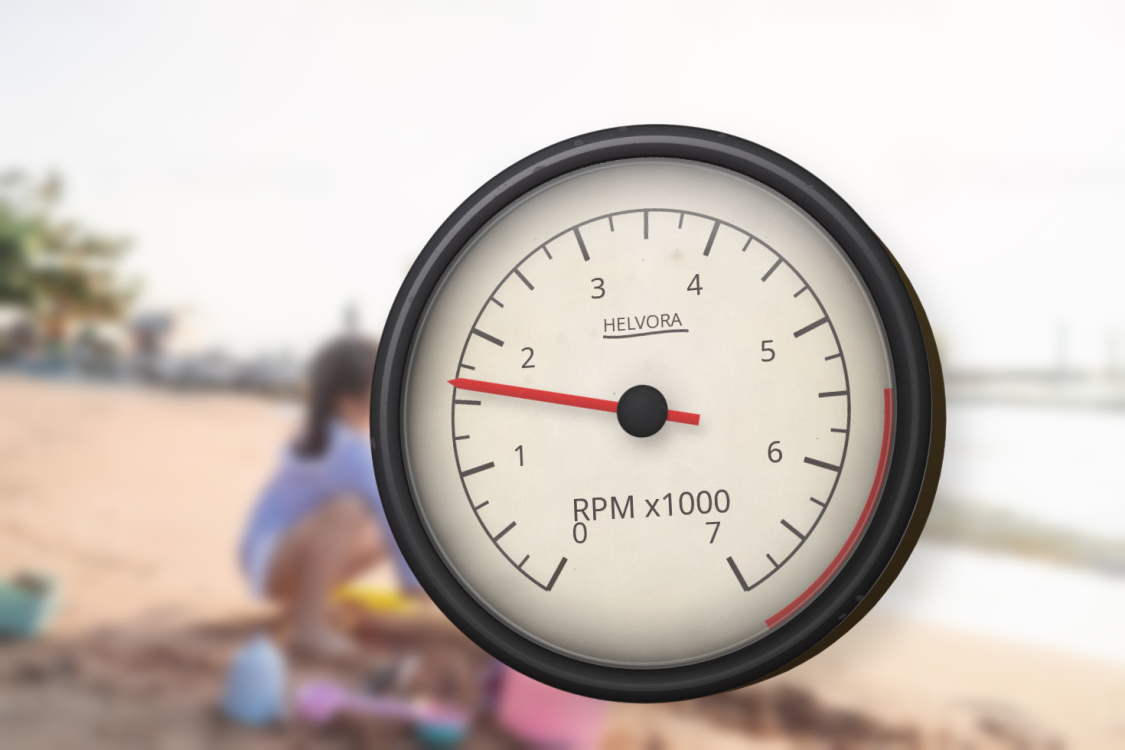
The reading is 1625 rpm
